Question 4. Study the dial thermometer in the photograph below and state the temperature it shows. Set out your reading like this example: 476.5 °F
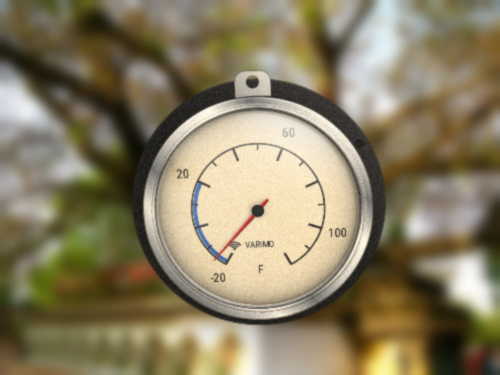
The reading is -15 °F
